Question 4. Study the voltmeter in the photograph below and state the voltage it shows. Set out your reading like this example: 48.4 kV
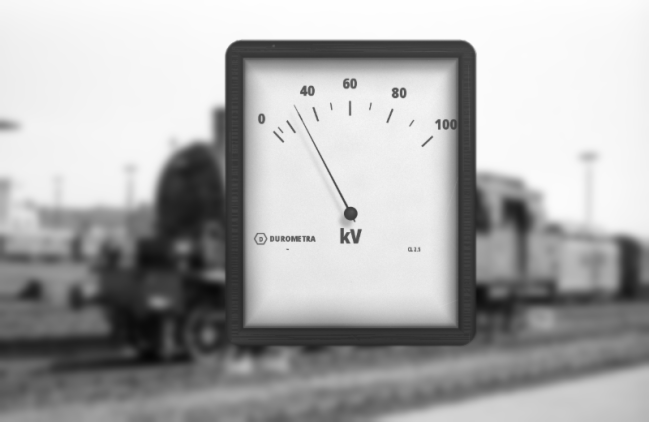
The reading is 30 kV
